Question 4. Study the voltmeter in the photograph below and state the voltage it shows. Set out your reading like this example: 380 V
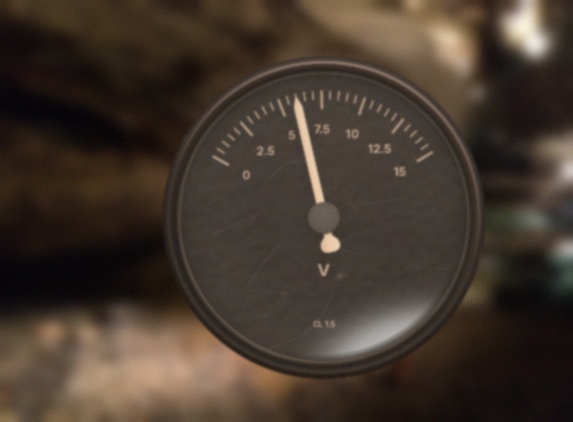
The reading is 6 V
